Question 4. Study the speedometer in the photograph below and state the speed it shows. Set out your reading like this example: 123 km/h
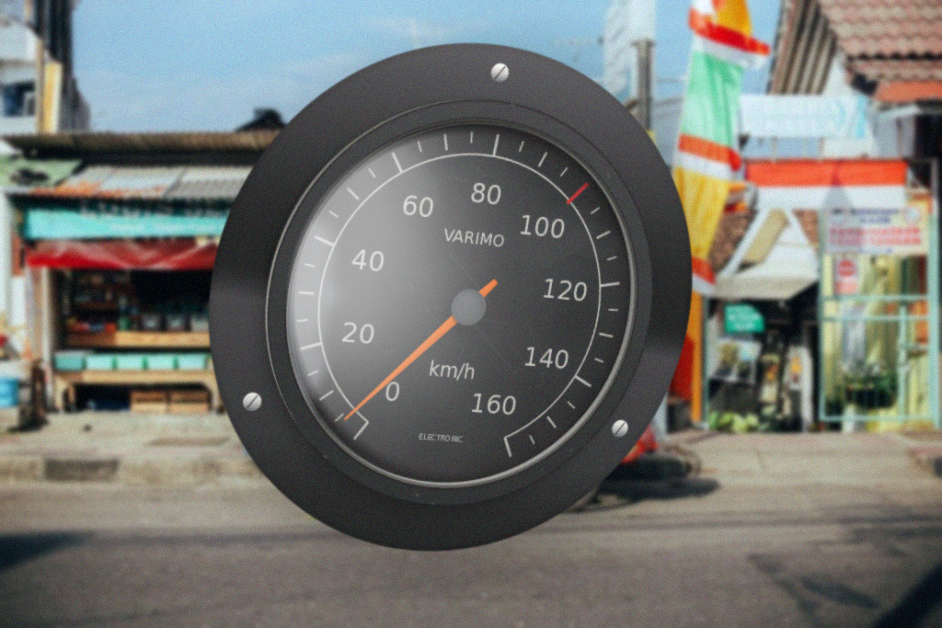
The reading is 5 km/h
